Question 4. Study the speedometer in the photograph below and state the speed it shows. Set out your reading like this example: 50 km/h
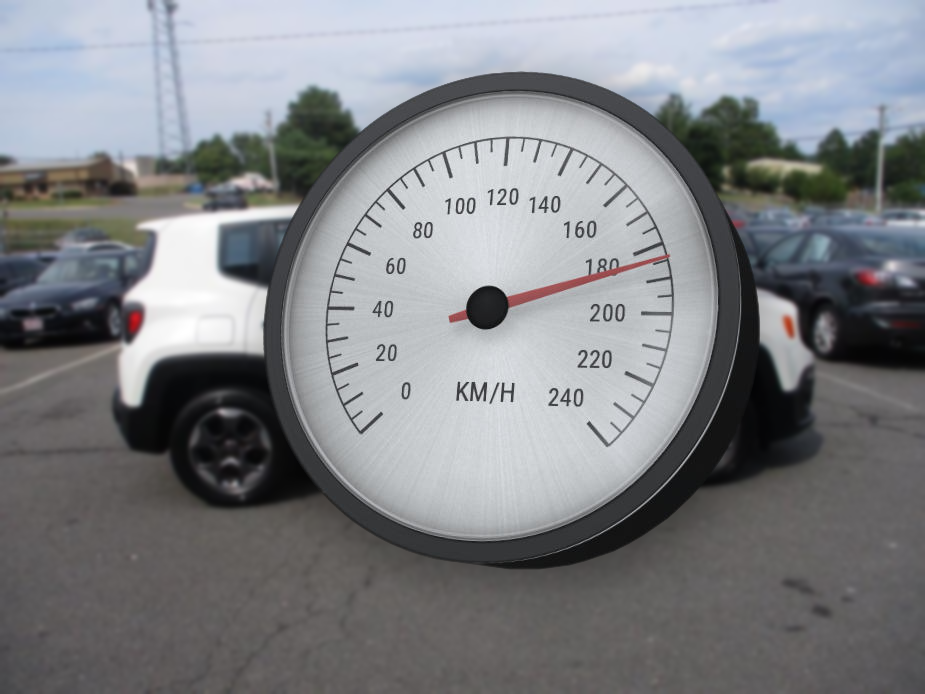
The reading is 185 km/h
